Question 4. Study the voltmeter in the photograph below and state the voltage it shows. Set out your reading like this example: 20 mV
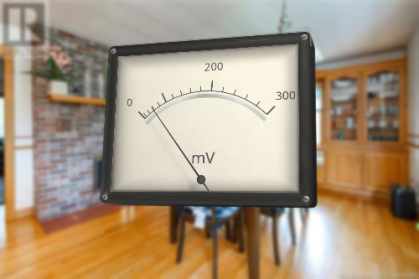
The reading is 60 mV
